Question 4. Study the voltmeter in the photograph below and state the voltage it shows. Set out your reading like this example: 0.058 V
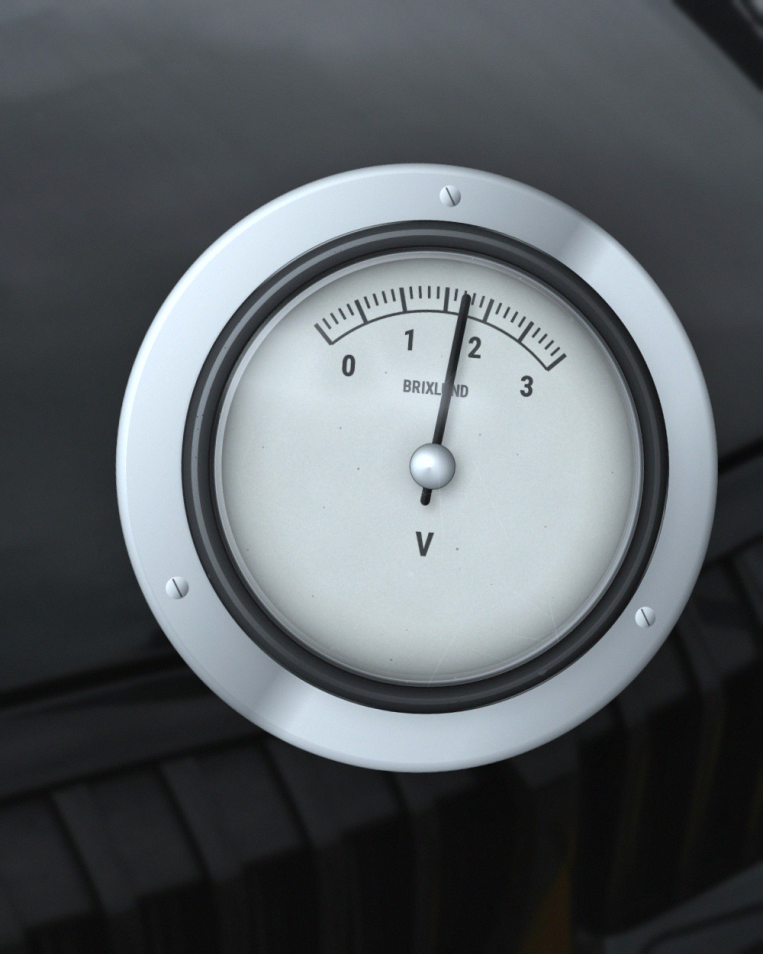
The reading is 1.7 V
